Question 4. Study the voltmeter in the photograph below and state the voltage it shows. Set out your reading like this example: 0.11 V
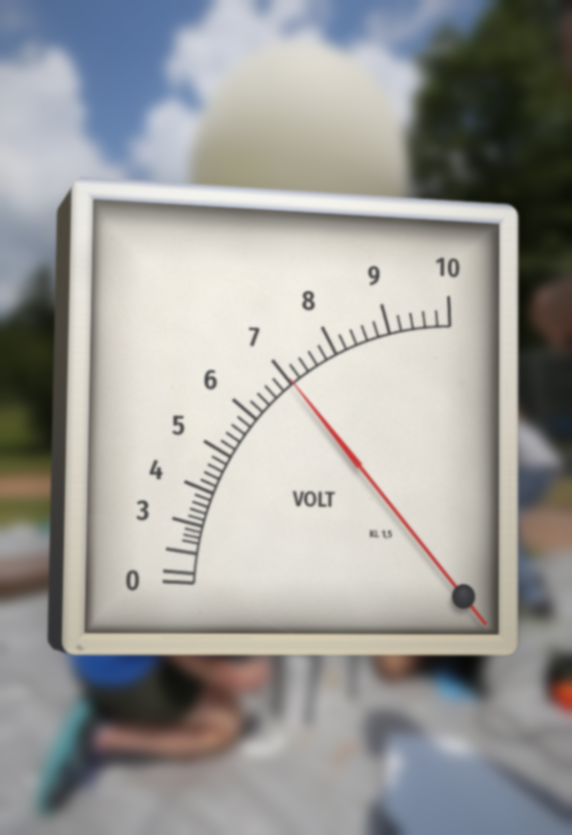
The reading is 7 V
